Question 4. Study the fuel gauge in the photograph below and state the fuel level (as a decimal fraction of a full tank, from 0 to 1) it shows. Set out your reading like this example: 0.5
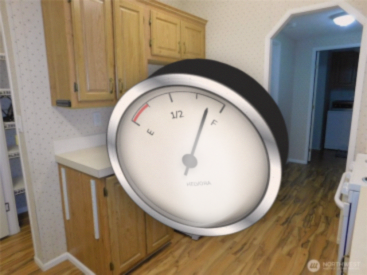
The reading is 0.875
